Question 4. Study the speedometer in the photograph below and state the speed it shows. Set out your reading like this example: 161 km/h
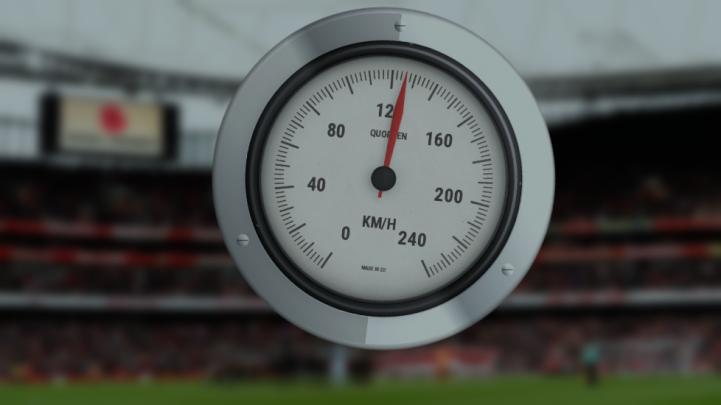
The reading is 126 km/h
